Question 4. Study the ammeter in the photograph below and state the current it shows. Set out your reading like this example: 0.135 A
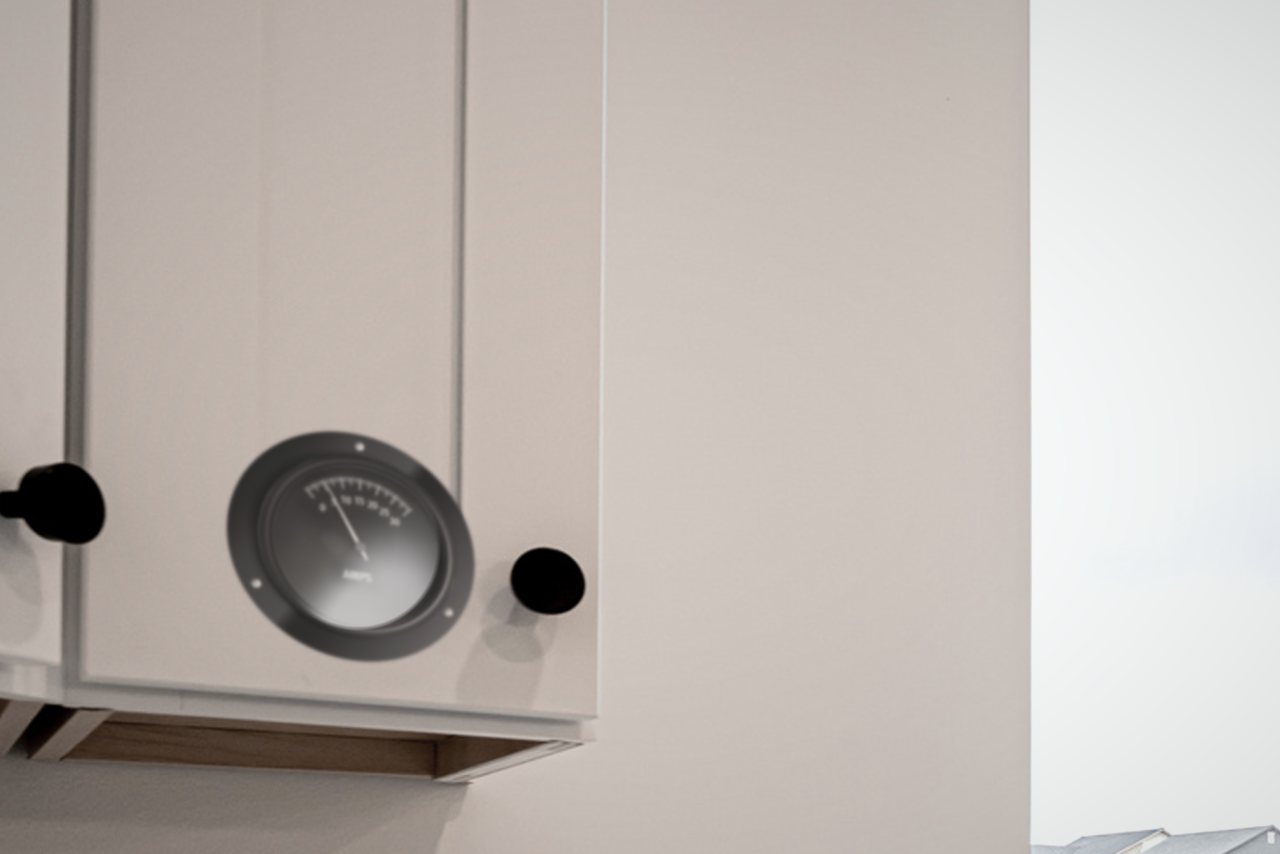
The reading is 5 A
